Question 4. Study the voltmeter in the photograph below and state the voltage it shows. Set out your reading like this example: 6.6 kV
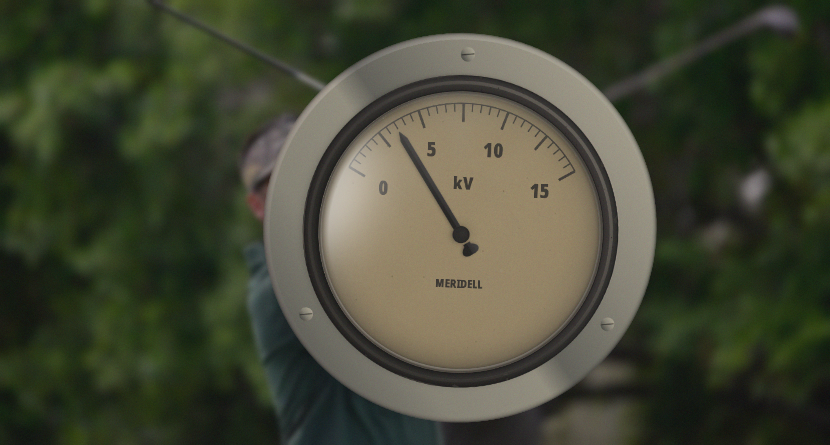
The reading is 3.5 kV
